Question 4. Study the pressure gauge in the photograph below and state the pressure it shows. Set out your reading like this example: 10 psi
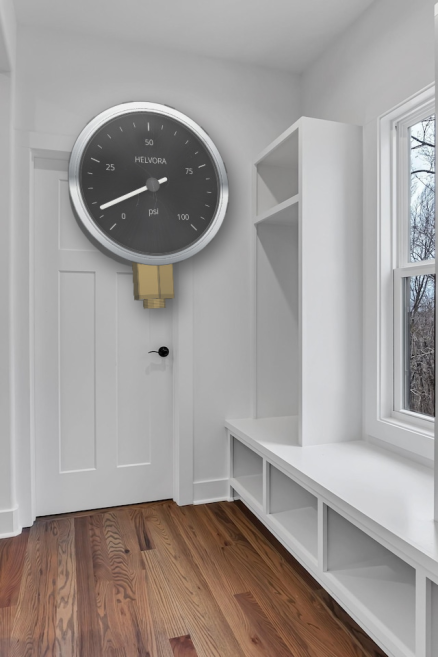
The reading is 7.5 psi
